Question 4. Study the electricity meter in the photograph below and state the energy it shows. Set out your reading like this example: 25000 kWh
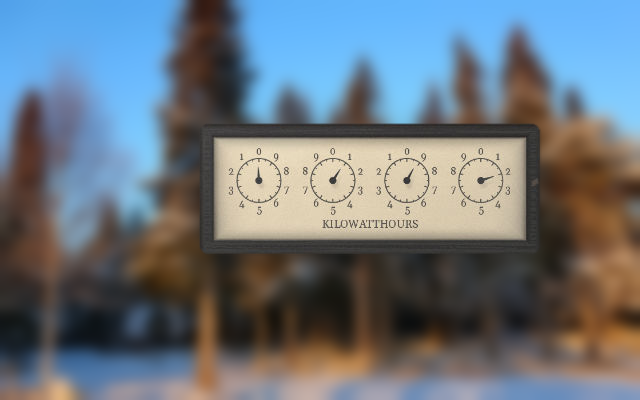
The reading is 92 kWh
